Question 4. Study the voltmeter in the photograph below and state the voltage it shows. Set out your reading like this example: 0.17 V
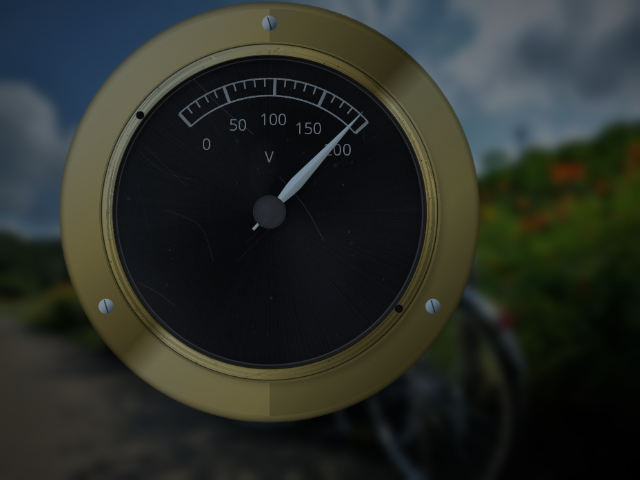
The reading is 190 V
